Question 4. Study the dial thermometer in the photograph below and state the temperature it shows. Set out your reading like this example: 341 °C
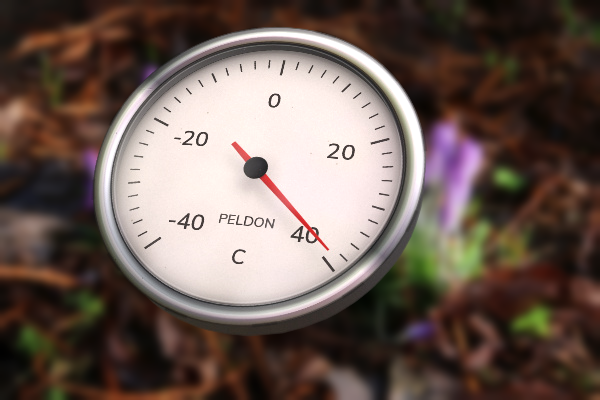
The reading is 39 °C
